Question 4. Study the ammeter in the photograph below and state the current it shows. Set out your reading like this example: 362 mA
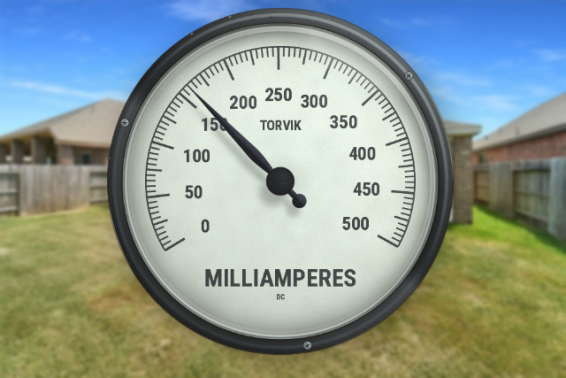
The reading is 160 mA
